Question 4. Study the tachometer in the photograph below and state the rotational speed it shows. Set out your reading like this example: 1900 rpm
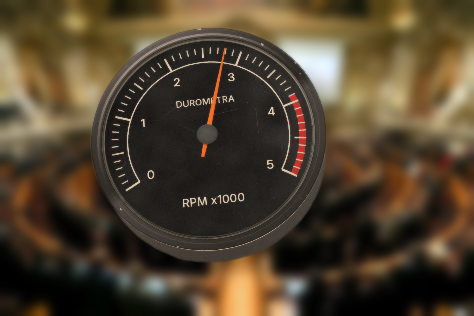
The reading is 2800 rpm
